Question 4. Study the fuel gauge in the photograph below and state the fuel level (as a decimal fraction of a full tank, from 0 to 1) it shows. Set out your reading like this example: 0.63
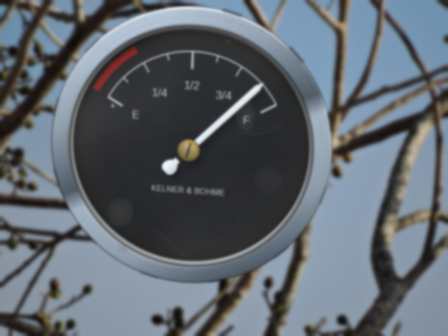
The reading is 0.875
